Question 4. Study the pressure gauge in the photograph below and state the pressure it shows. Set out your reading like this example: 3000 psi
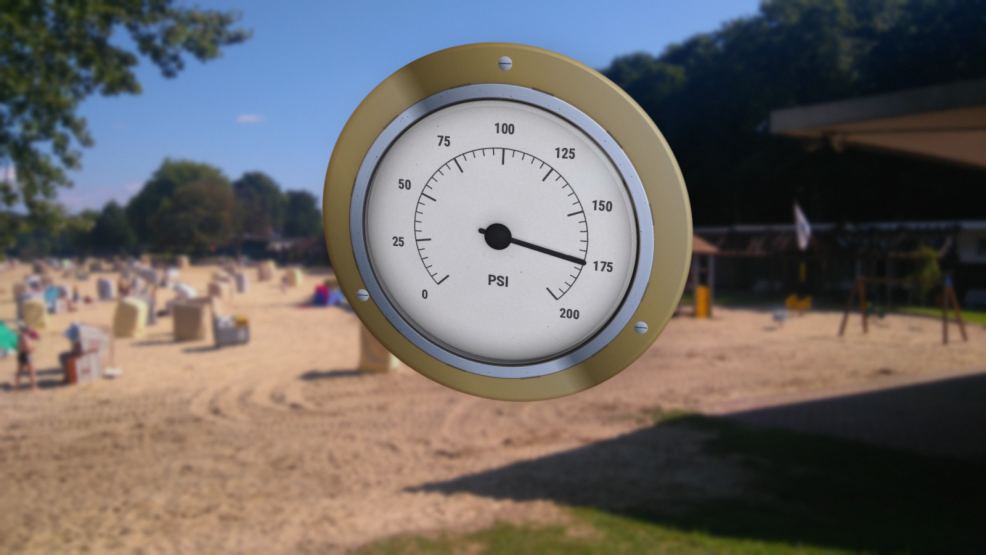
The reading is 175 psi
